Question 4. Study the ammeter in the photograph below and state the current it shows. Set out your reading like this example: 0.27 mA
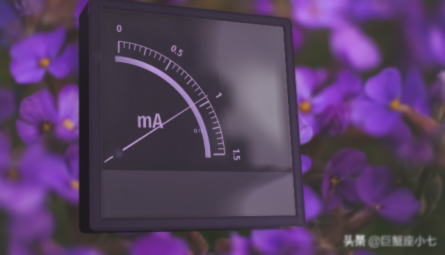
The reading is 0.95 mA
